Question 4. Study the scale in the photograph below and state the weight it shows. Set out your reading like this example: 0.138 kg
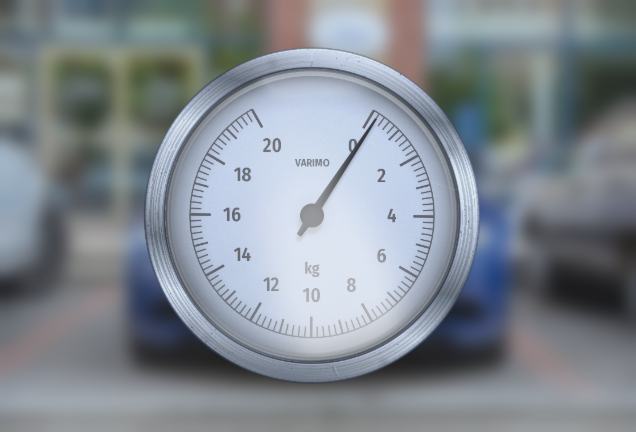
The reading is 0.2 kg
